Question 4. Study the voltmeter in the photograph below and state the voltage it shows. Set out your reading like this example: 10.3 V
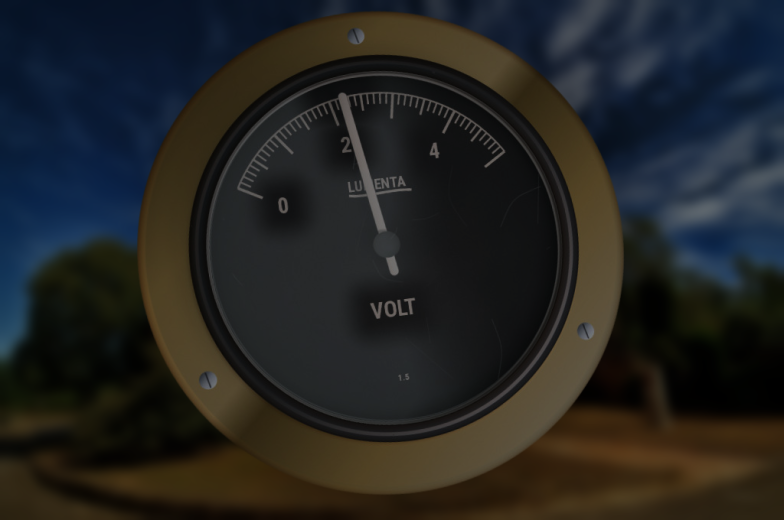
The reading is 2.2 V
